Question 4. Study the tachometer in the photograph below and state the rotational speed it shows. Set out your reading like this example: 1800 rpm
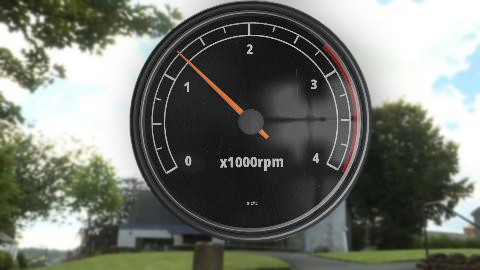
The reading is 1250 rpm
